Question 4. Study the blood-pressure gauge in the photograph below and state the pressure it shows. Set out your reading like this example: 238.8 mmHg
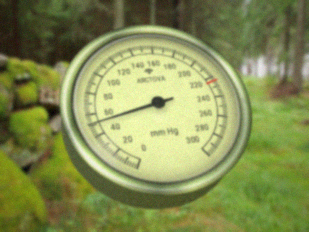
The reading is 50 mmHg
